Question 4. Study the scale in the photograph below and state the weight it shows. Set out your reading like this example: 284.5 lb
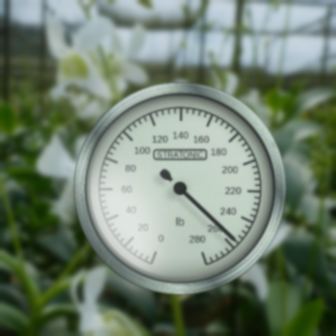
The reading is 256 lb
